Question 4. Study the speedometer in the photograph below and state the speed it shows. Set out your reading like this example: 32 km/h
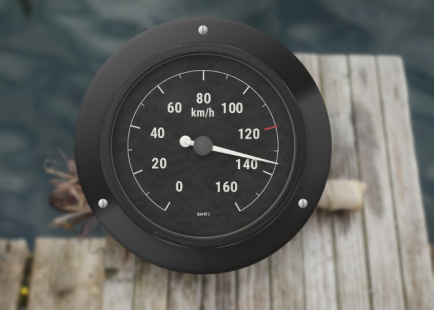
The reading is 135 km/h
